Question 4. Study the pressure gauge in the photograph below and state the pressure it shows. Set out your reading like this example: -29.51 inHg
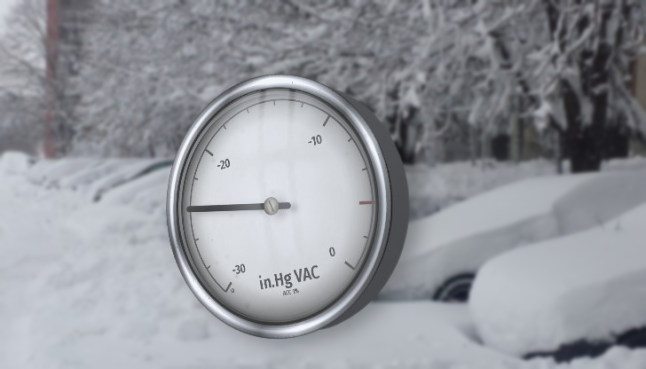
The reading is -24 inHg
